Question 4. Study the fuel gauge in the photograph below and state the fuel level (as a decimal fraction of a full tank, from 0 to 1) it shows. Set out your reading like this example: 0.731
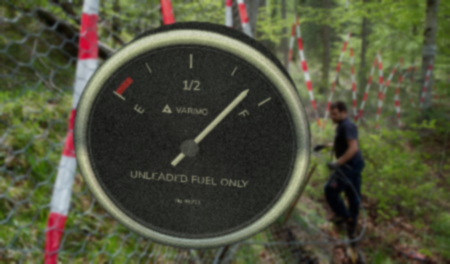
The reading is 0.875
